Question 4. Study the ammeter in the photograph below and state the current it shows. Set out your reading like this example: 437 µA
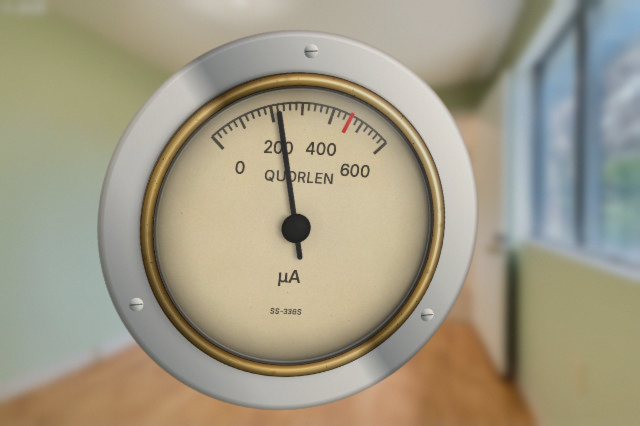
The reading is 220 µA
